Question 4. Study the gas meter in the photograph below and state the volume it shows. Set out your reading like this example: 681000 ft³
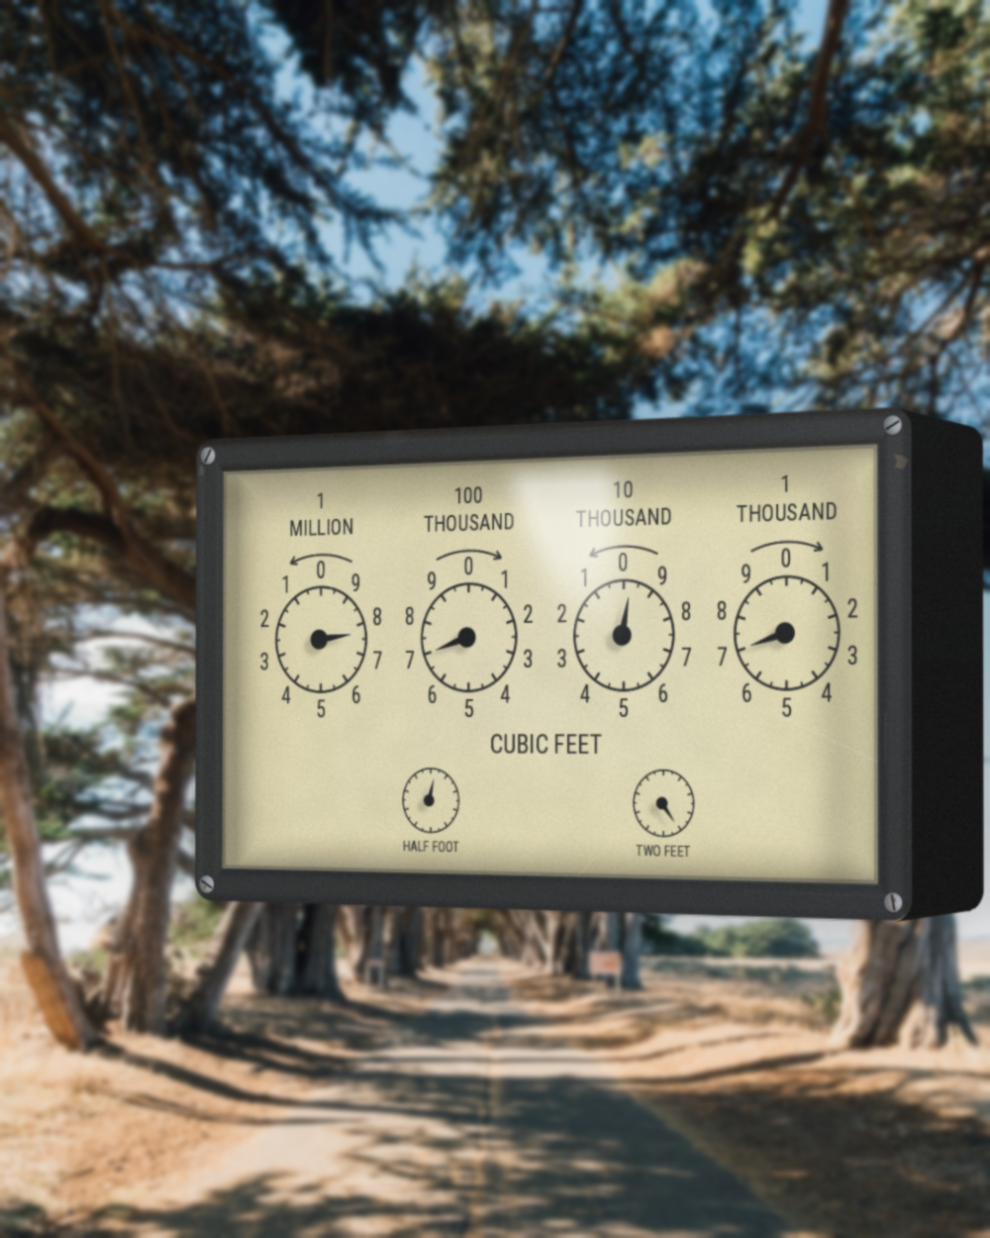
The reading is 769700 ft³
